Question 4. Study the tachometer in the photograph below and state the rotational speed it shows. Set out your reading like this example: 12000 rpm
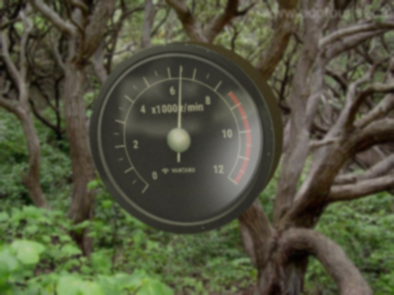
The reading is 6500 rpm
